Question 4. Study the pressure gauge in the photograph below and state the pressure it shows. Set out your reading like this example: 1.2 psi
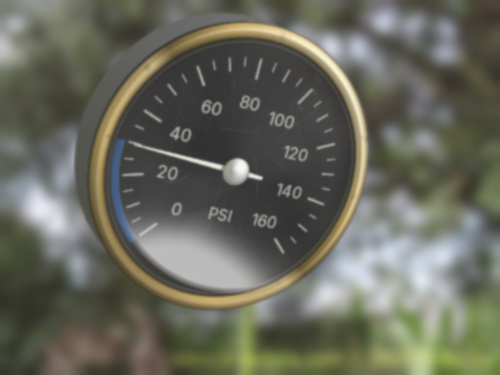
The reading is 30 psi
